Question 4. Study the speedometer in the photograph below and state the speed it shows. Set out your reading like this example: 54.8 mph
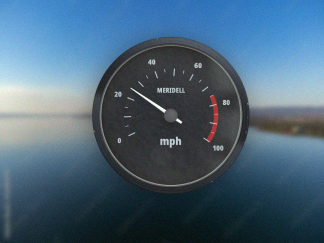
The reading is 25 mph
